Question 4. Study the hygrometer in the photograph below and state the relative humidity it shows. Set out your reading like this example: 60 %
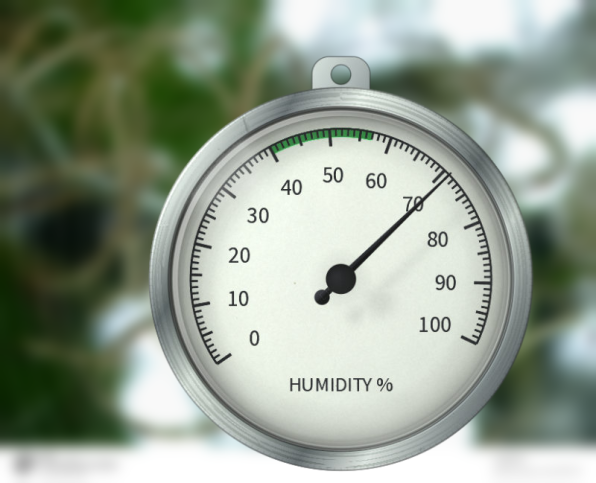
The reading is 71 %
